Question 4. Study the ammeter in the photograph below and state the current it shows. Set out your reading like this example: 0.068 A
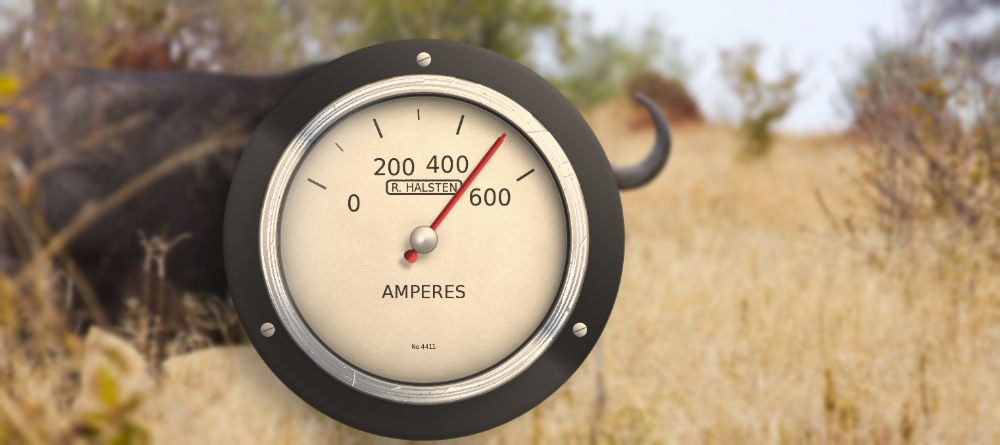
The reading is 500 A
